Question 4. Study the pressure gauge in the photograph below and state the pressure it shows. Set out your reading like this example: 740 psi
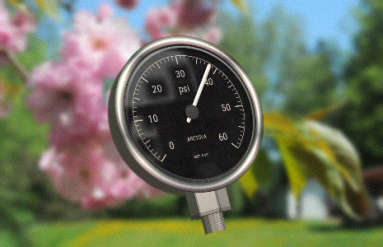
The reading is 38 psi
